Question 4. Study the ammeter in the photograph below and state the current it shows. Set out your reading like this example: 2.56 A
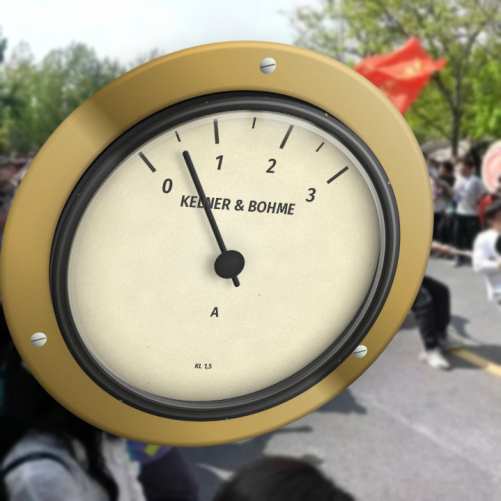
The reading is 0.5 A
